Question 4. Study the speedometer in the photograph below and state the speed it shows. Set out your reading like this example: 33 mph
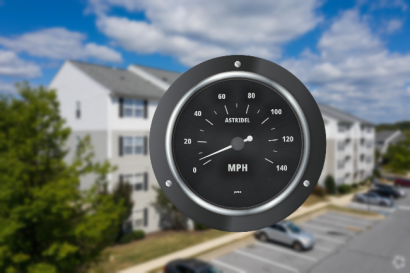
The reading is 5 mph
